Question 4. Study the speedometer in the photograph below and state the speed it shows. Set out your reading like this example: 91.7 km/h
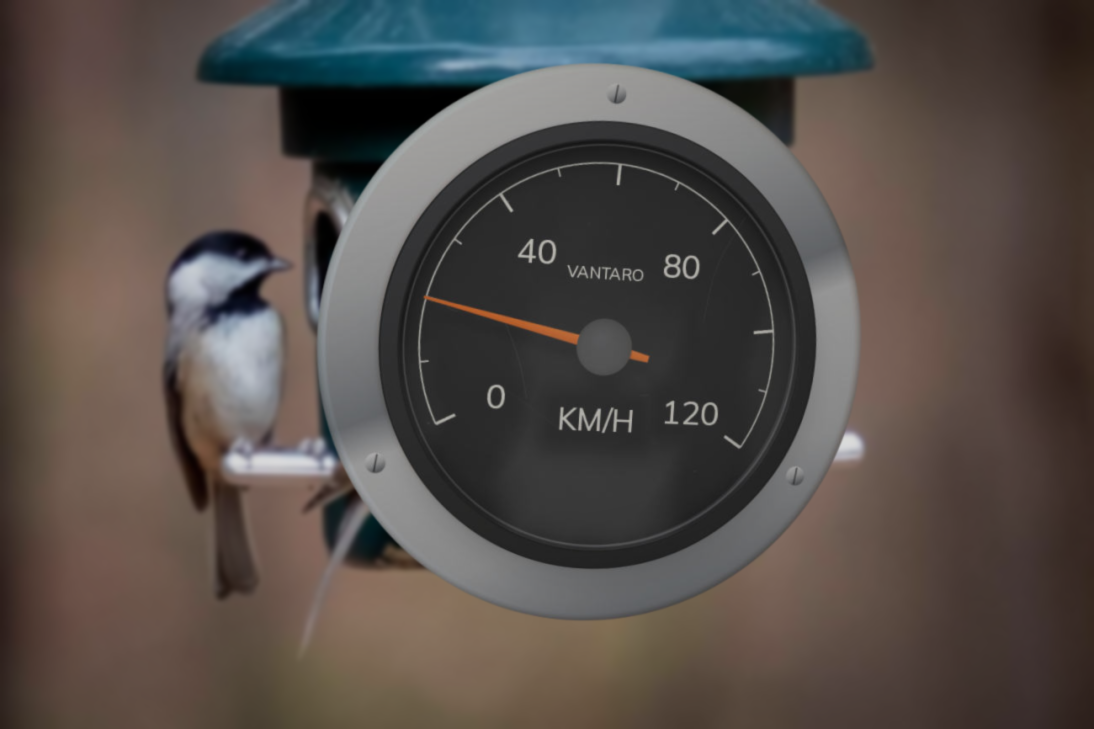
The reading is 20 km/h
